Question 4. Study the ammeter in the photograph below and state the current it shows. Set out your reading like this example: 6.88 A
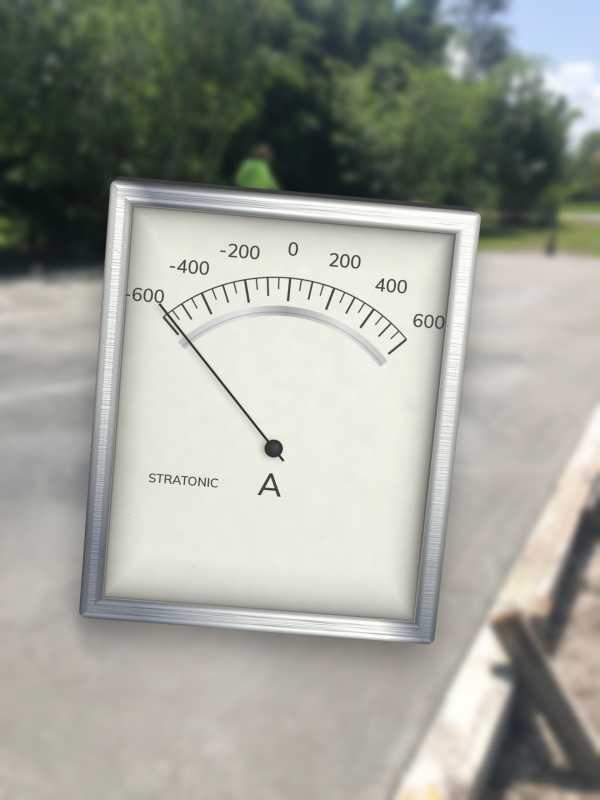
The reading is -575 A
